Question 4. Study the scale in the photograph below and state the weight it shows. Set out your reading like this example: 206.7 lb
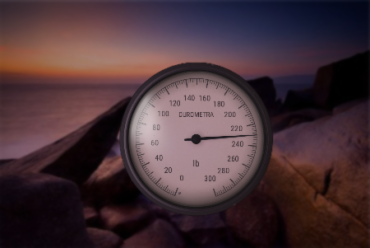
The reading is 230 lb
